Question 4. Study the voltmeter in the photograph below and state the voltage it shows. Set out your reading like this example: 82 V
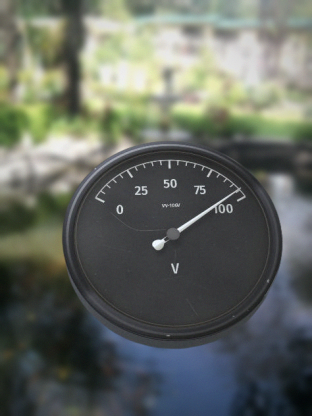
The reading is 95 V
